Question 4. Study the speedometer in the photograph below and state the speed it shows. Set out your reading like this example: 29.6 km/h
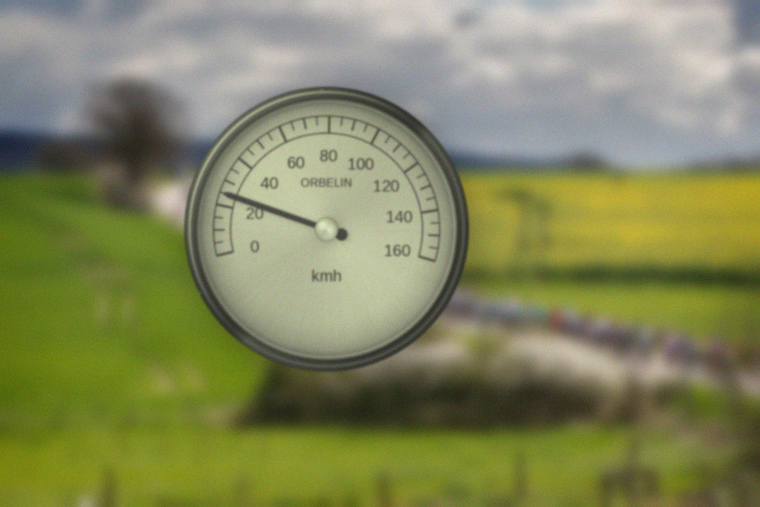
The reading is 25 km/h
